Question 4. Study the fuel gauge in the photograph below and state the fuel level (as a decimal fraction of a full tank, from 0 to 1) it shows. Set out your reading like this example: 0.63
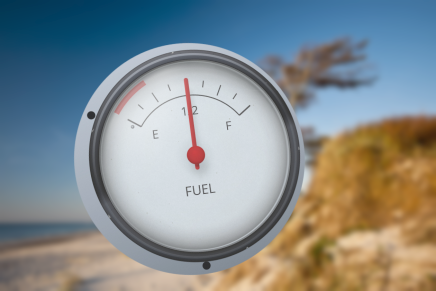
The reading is 0.5
